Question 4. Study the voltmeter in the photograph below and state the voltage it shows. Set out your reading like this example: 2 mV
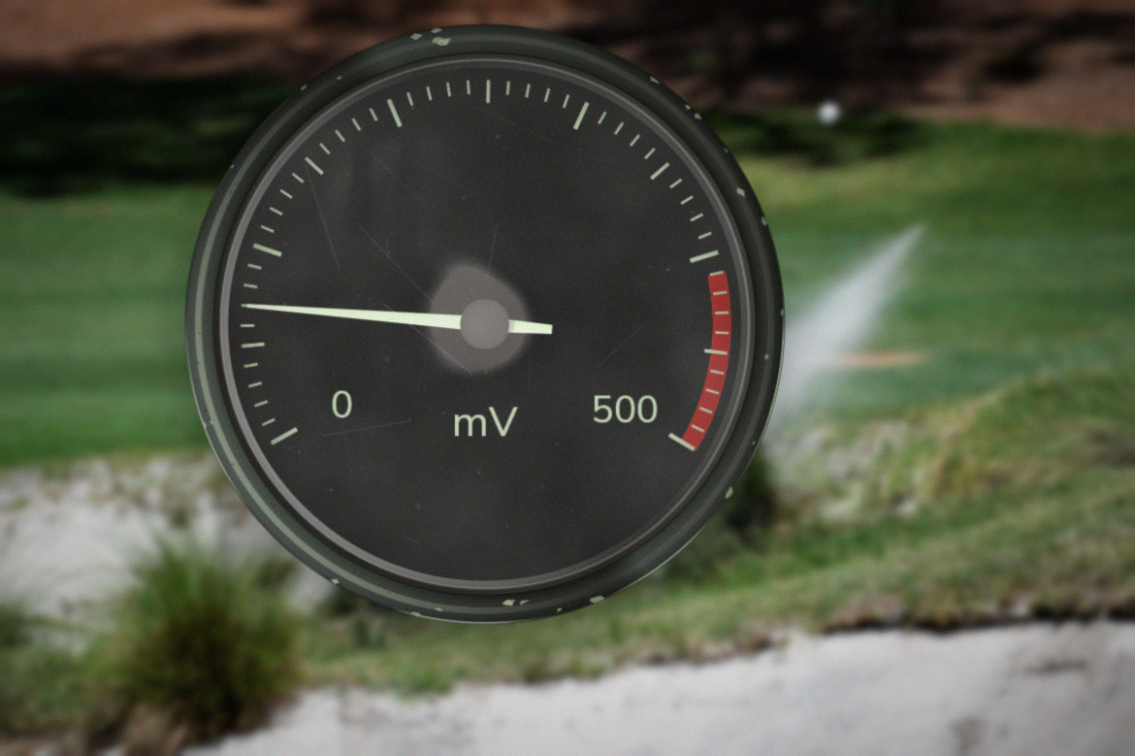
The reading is 70 mV
